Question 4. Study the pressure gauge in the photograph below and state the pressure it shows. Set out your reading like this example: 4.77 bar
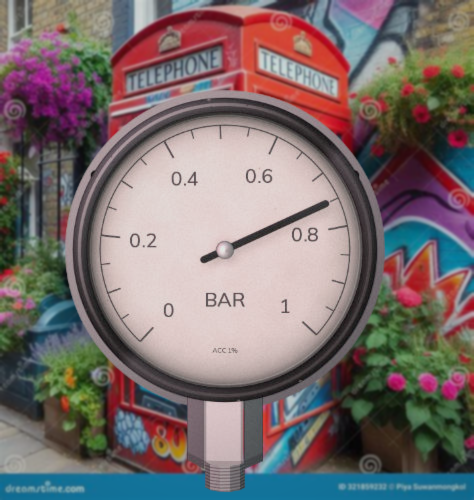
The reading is 0.75 bar
